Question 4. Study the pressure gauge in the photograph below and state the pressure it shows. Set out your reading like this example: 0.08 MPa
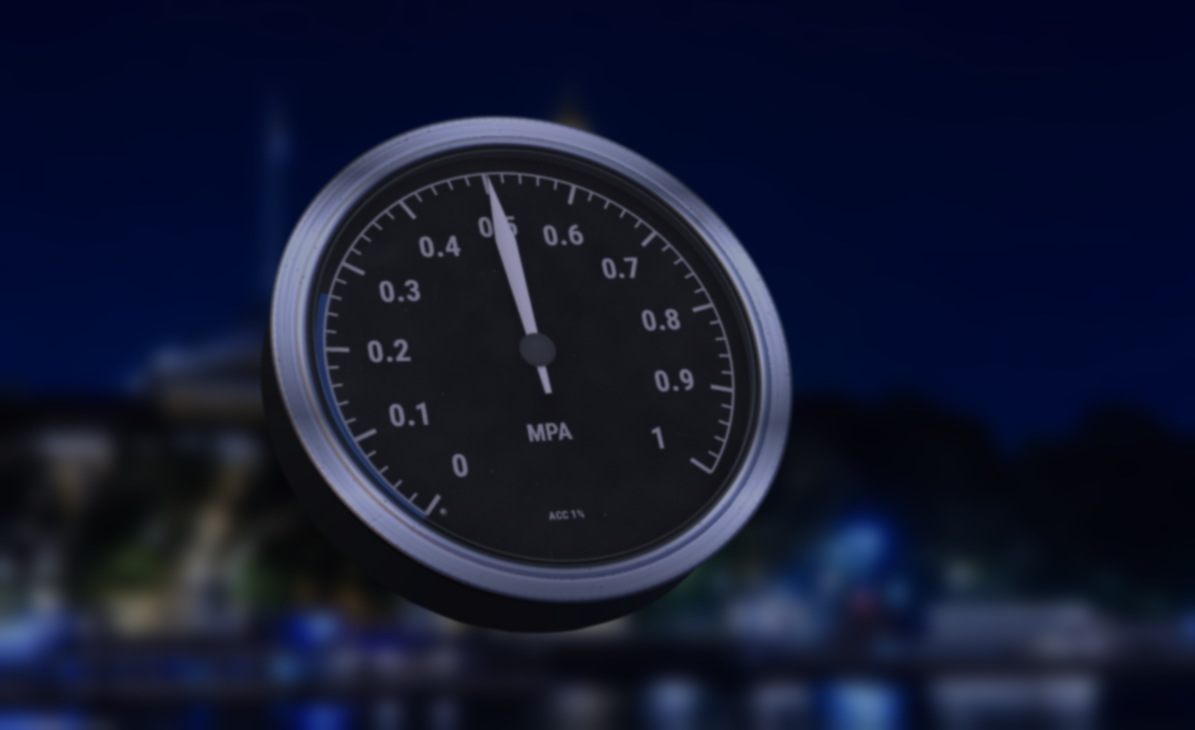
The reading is 0.5 MPa
